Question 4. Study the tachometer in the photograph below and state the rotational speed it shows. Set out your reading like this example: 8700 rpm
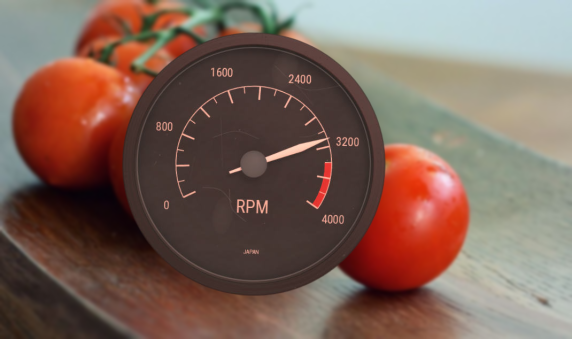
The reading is 3100 rpm
